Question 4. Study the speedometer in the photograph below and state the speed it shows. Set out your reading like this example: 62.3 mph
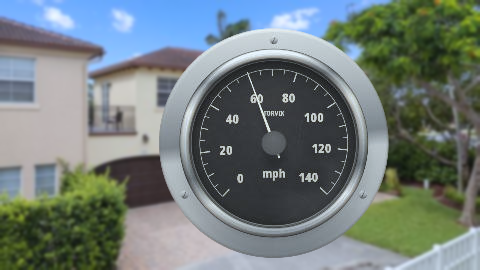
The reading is 60 mph
